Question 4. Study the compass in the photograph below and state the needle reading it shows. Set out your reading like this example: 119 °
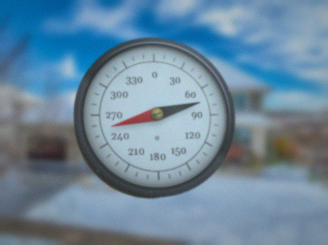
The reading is 255 °
